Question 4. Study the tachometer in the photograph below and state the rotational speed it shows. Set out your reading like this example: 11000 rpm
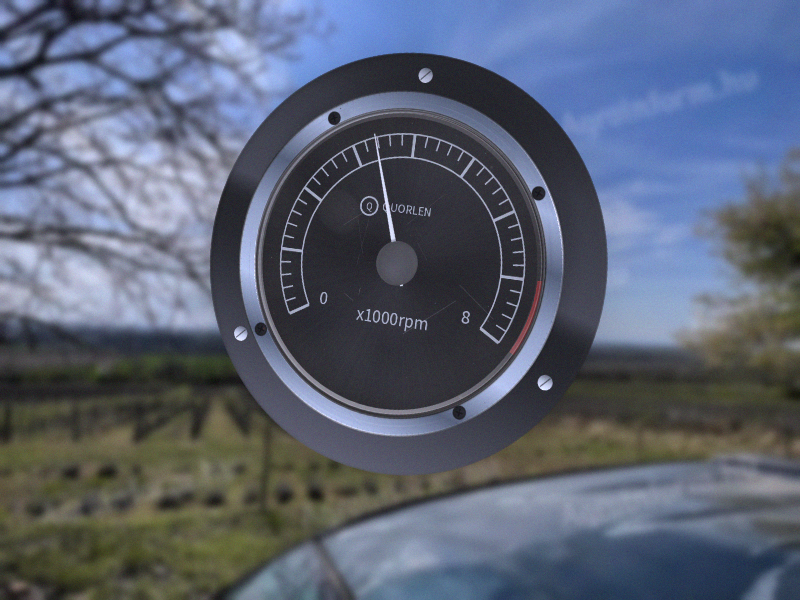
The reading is 3400 rpm
